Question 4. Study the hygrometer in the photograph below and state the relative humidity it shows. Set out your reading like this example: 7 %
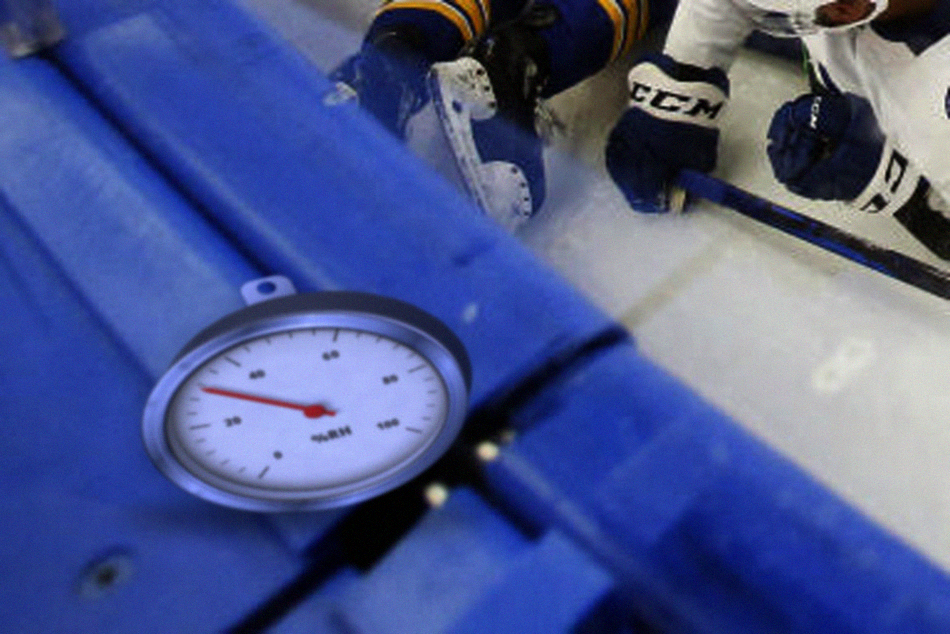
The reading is 32 %
